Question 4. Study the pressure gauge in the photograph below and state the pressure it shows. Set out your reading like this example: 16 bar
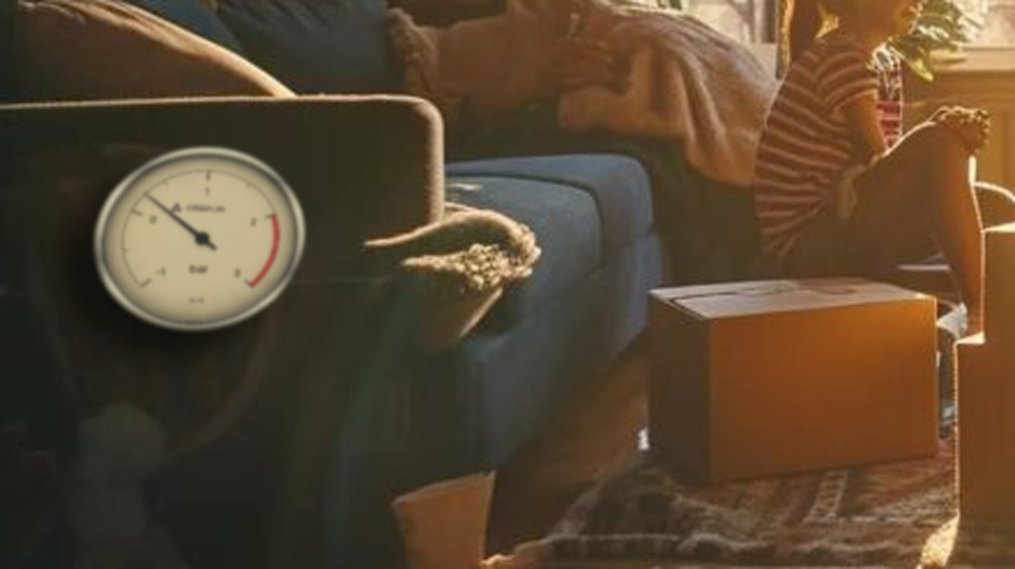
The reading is 0.25 bar
